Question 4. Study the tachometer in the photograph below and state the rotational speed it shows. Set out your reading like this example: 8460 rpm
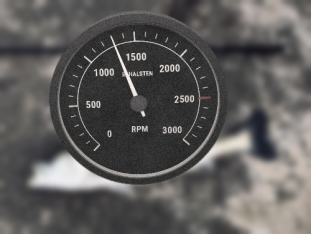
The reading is 1300 rpm
